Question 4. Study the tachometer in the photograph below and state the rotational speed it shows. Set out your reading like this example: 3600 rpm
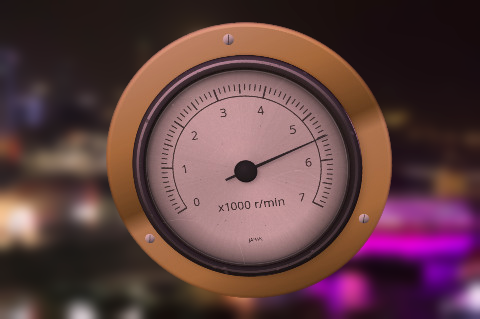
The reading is 5500 rpm
